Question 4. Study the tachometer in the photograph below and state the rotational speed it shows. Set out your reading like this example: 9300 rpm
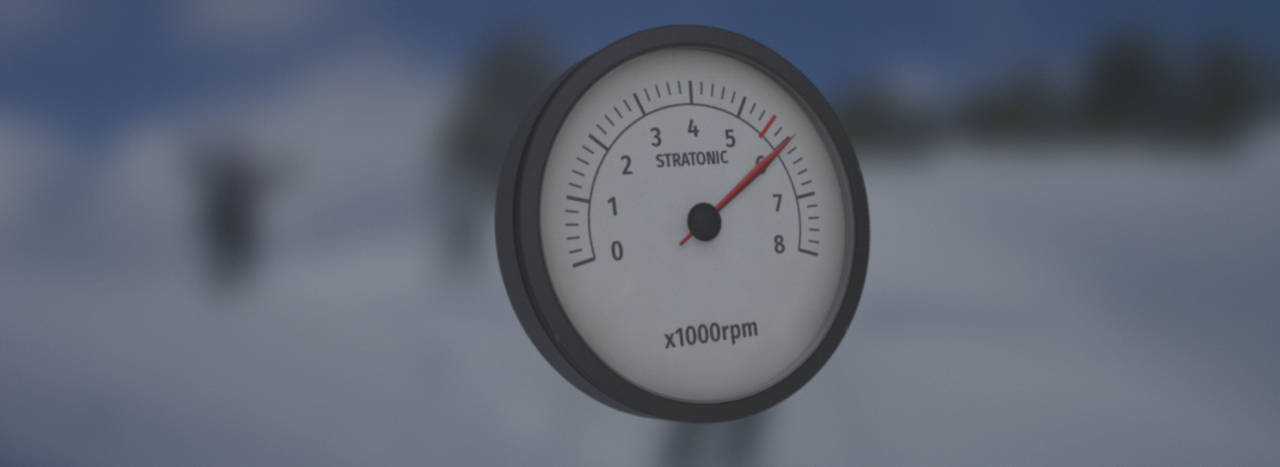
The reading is 6000 rpm
